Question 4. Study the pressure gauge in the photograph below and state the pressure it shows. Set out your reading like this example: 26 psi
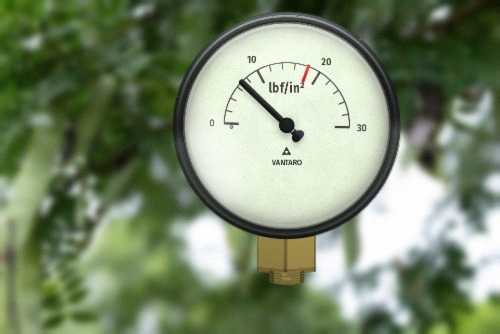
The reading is 7 psi
